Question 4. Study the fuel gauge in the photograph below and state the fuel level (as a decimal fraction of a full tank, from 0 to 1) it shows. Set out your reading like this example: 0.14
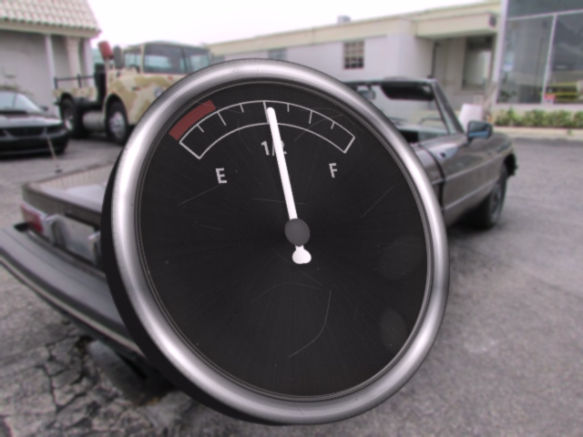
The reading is 0.5
